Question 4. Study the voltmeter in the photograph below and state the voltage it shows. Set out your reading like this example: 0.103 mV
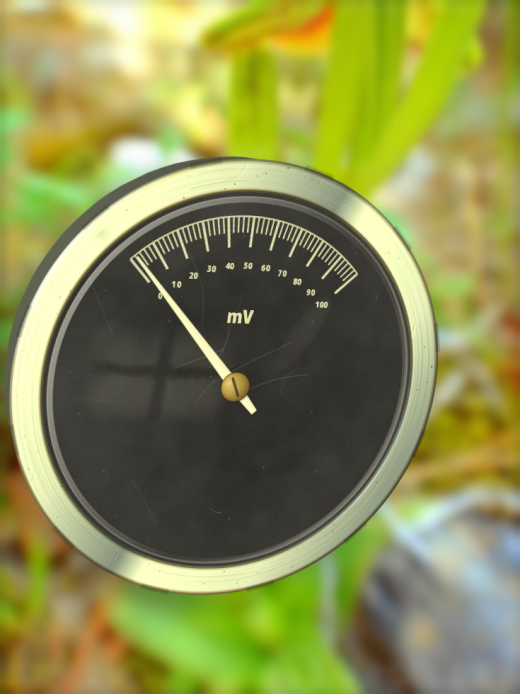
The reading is 2 mV
